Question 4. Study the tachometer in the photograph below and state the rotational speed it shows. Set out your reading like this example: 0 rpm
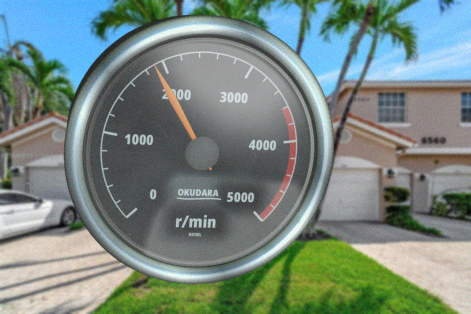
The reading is 1900 rpm
